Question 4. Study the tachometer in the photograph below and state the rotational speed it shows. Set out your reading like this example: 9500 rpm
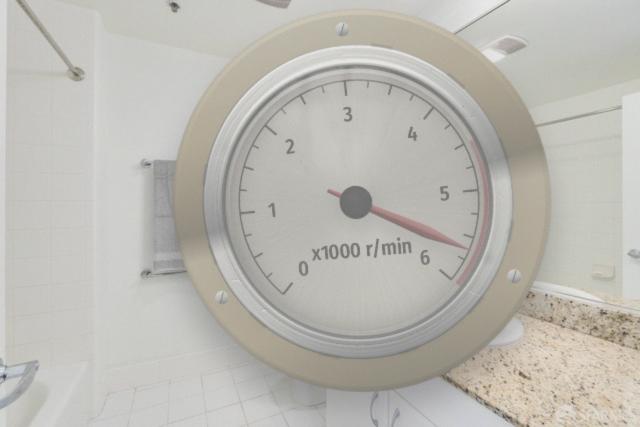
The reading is 5625 rpm
